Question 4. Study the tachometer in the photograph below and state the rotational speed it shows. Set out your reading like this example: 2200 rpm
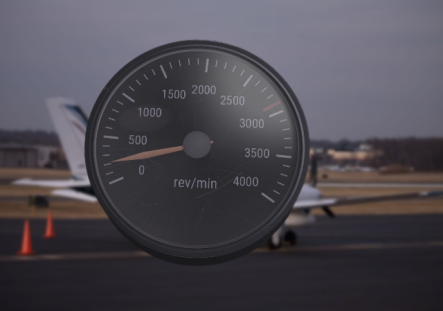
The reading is 200 rpm
